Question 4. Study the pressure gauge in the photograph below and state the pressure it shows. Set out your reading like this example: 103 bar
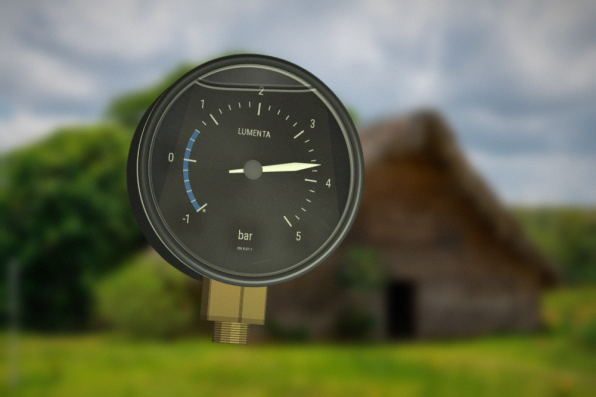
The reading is 3.7 bar
